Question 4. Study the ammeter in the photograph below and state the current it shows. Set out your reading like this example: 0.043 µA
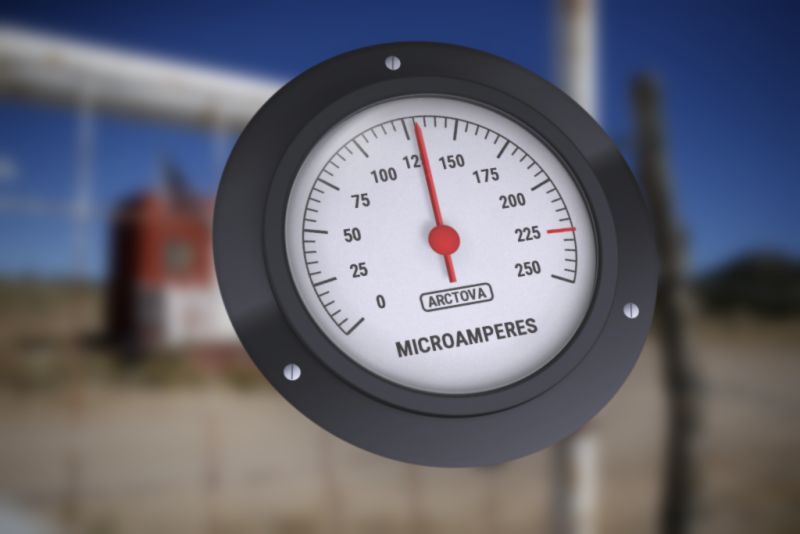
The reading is 130 µA
